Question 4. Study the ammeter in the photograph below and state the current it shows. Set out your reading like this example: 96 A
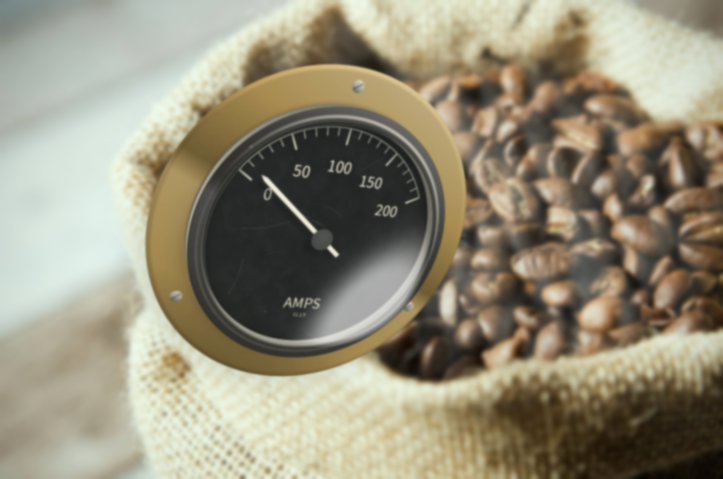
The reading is 10 A
